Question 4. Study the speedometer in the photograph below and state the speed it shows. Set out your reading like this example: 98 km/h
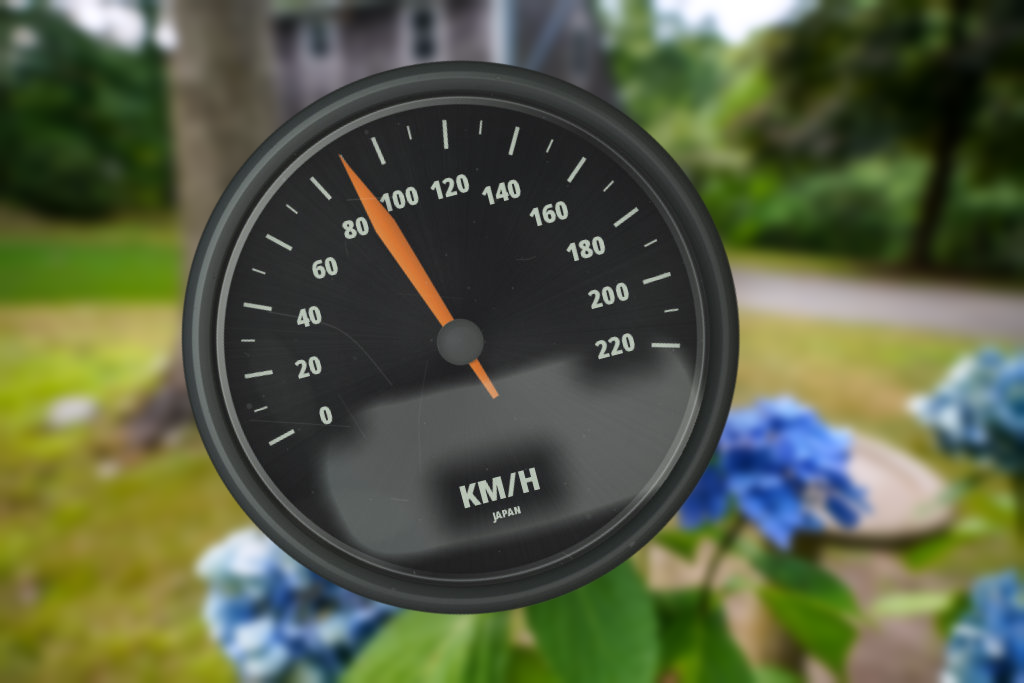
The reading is 90 km/h
